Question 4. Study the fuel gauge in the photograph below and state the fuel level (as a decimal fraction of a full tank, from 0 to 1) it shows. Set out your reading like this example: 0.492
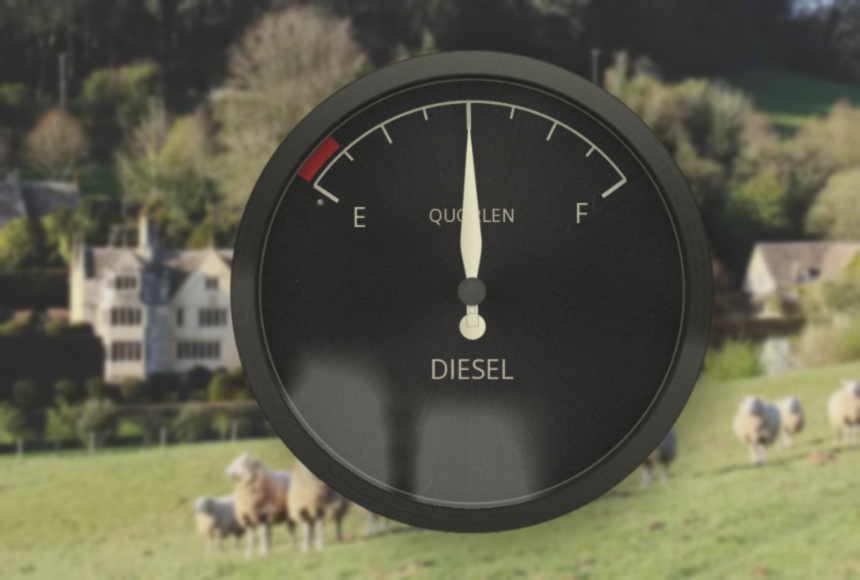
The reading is 0.5
